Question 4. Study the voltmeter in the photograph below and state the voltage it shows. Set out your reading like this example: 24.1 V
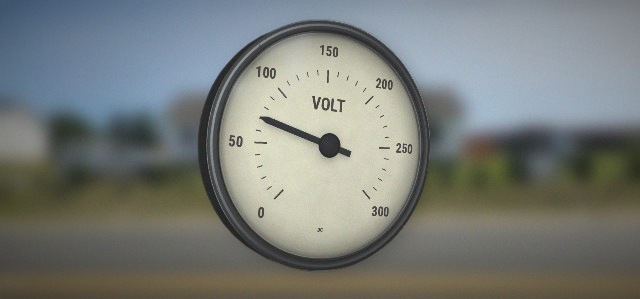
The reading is 70 V
